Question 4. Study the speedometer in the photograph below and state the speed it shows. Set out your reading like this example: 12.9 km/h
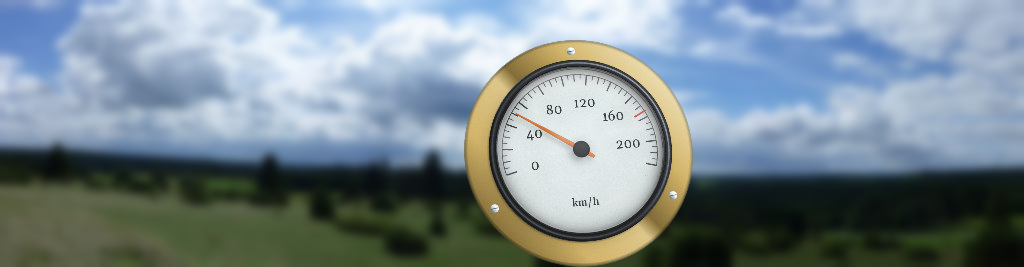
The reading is 50 km/h
